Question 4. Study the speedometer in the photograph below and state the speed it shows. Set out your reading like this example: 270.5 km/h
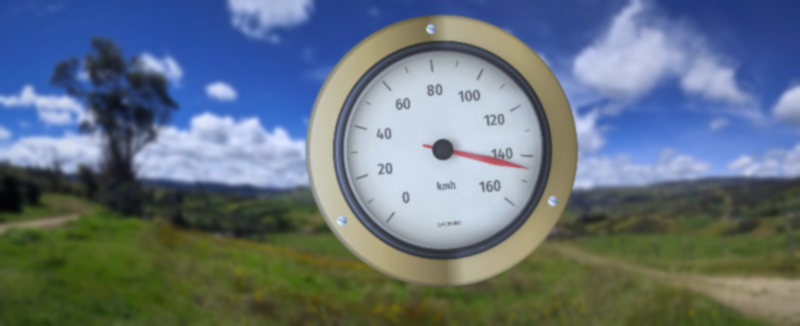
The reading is 145 km/h
